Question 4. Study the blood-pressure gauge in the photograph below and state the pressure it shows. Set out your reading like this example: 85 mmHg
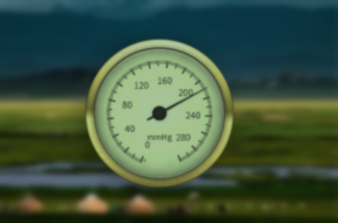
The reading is 210 mmHg
